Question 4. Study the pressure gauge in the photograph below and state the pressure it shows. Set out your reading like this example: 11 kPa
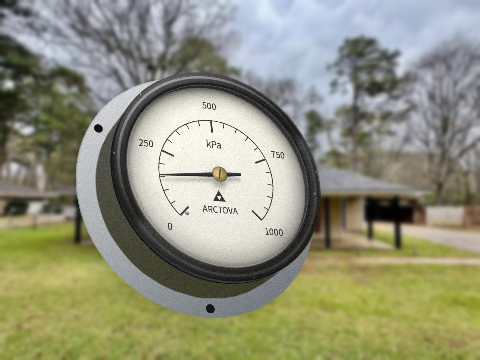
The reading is 150 kPa
